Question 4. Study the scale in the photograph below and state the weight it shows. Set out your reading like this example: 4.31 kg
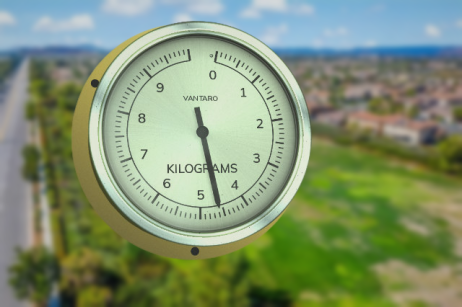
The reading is 4.6 kg
